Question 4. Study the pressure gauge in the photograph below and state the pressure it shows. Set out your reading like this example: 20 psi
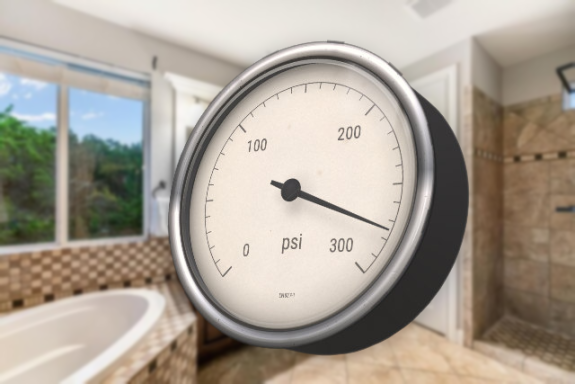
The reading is 275 psi
